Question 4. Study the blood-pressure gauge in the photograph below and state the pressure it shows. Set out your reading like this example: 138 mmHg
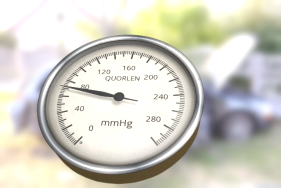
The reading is 70 mmHg
